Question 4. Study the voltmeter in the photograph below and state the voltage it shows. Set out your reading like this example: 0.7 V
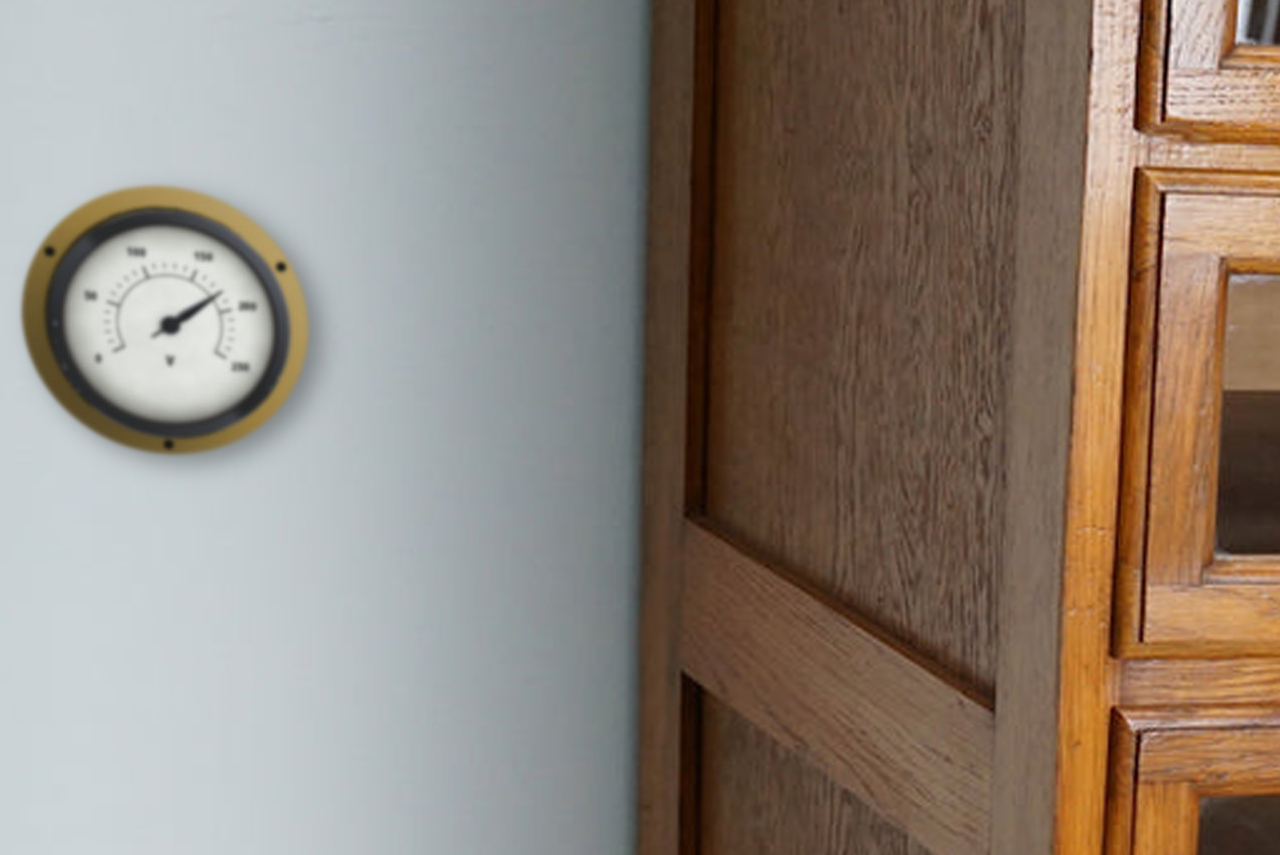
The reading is 180 V
